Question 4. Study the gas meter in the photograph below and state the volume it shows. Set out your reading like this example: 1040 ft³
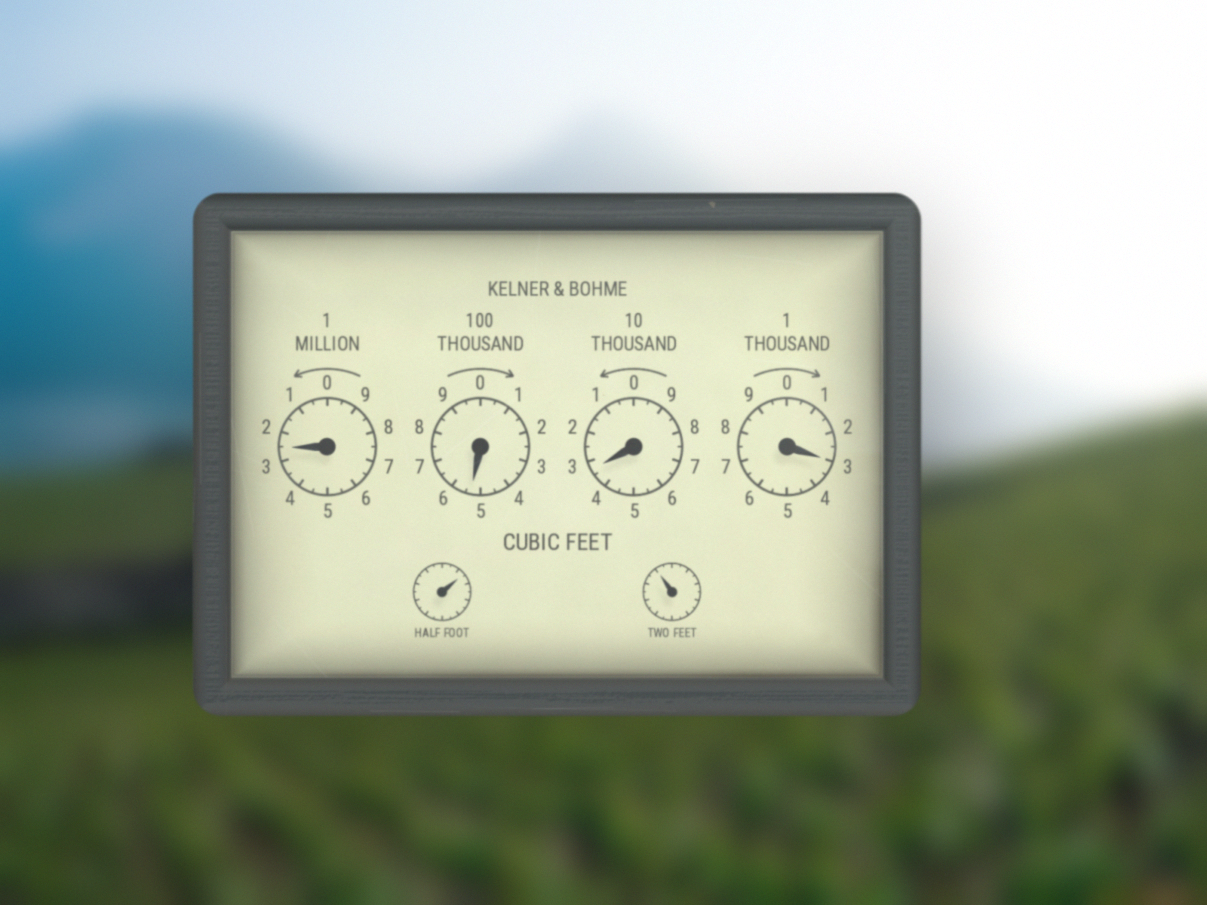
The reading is 253300 ft³
